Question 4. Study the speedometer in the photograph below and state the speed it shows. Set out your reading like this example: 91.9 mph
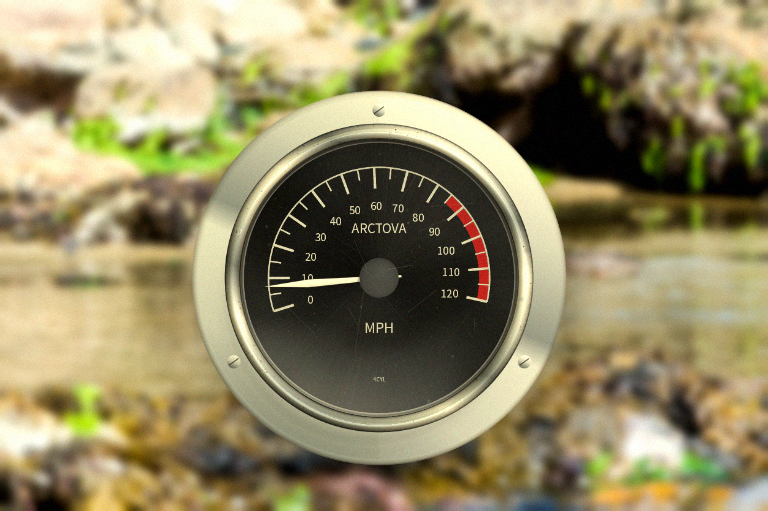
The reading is 7.5 mph
